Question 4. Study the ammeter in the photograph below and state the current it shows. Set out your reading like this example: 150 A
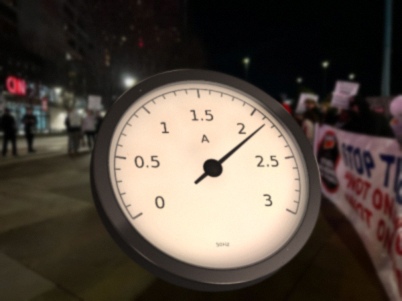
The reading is 2.15 A
